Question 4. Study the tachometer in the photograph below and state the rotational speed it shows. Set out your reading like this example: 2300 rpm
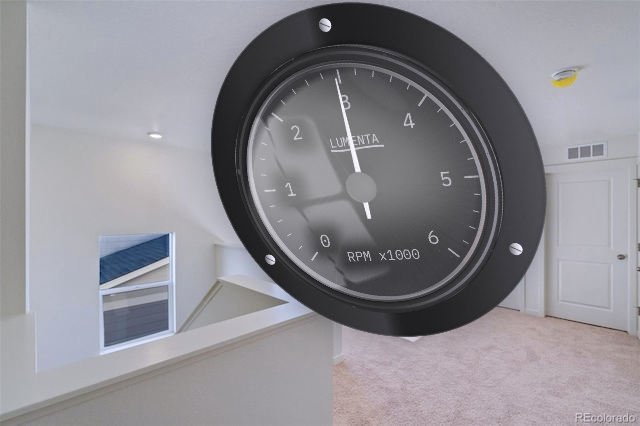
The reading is 3000 rpm
